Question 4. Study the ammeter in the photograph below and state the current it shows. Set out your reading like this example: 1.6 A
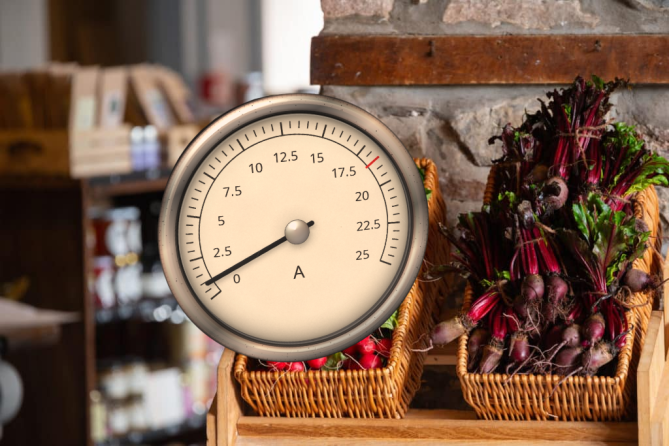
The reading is 1 A
